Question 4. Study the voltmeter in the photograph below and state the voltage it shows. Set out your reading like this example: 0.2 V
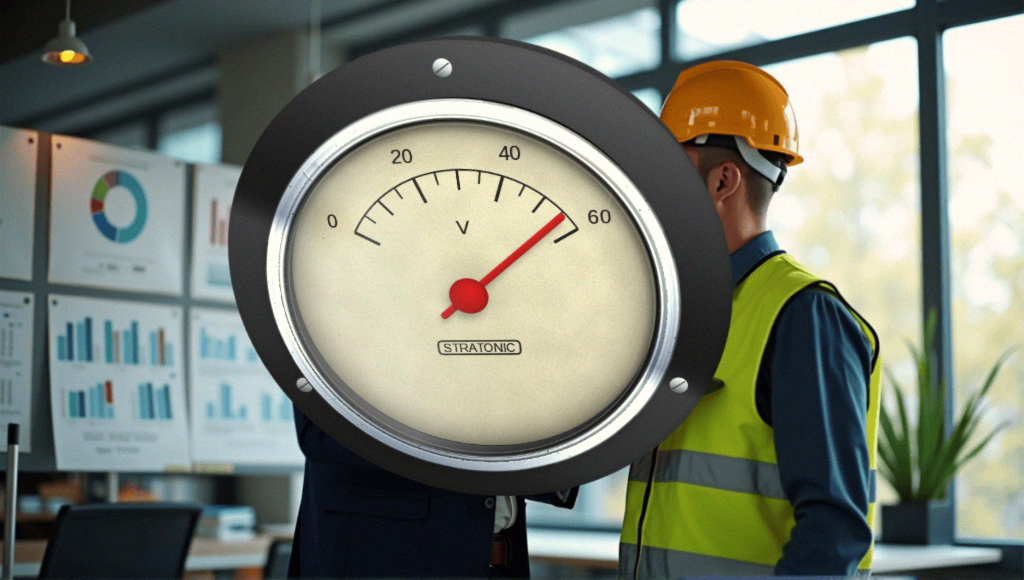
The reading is 55 V
